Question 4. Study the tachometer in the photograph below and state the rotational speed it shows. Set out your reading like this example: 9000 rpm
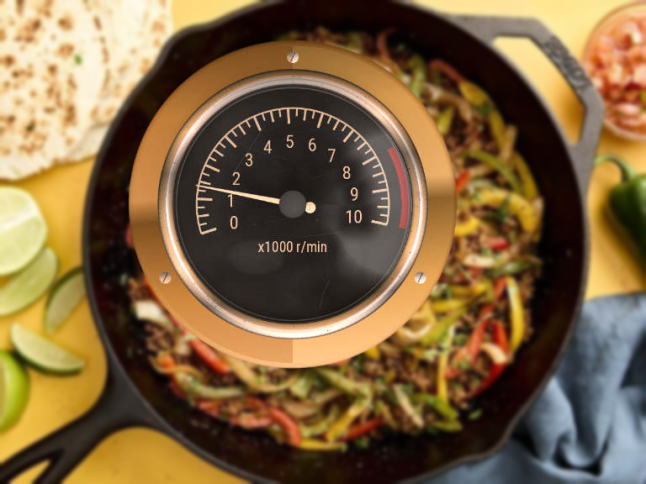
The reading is 1375 rpm
